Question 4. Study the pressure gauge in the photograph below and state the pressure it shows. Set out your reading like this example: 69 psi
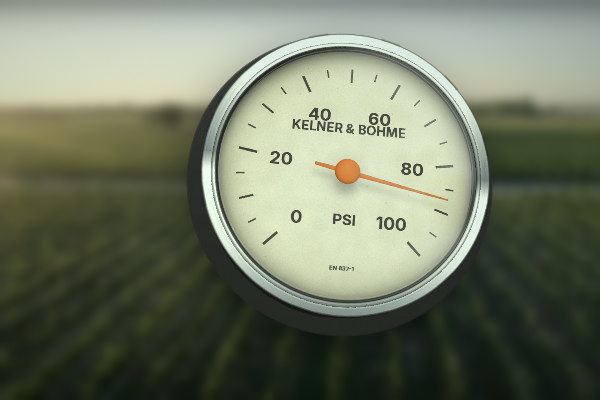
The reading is 87.5 psi
